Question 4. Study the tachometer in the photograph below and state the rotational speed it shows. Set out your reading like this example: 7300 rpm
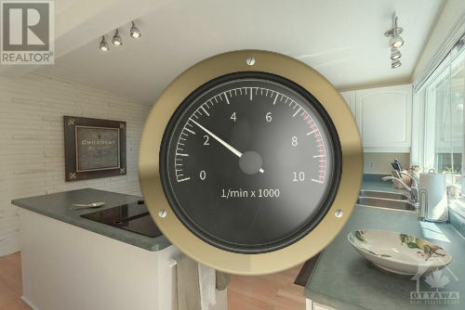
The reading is 2400 rpm
